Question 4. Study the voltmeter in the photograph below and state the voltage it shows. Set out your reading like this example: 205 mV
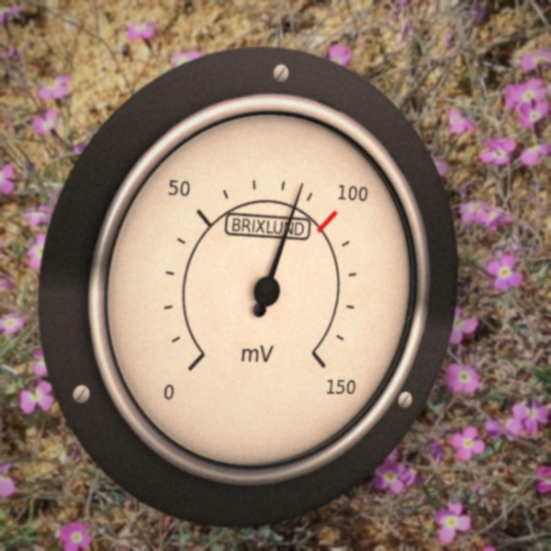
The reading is 85 mV
